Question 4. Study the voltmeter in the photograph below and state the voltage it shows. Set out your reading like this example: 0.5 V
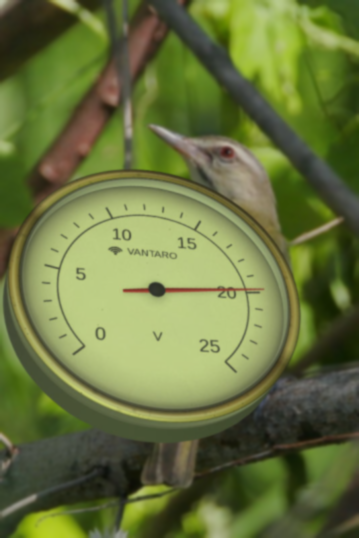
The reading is 20 V
